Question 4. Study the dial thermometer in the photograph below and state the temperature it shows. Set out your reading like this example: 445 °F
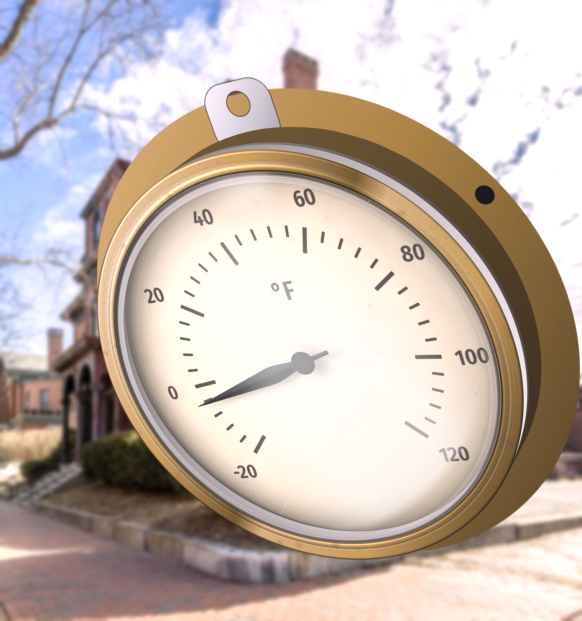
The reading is -4 °F
